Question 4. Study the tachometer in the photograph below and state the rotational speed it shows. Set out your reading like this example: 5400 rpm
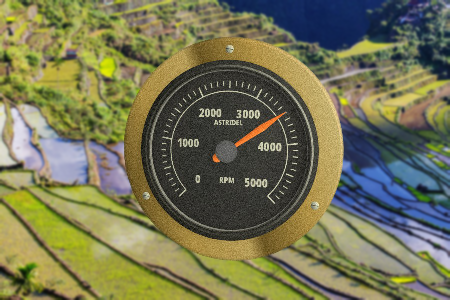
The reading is 3500 rpm
